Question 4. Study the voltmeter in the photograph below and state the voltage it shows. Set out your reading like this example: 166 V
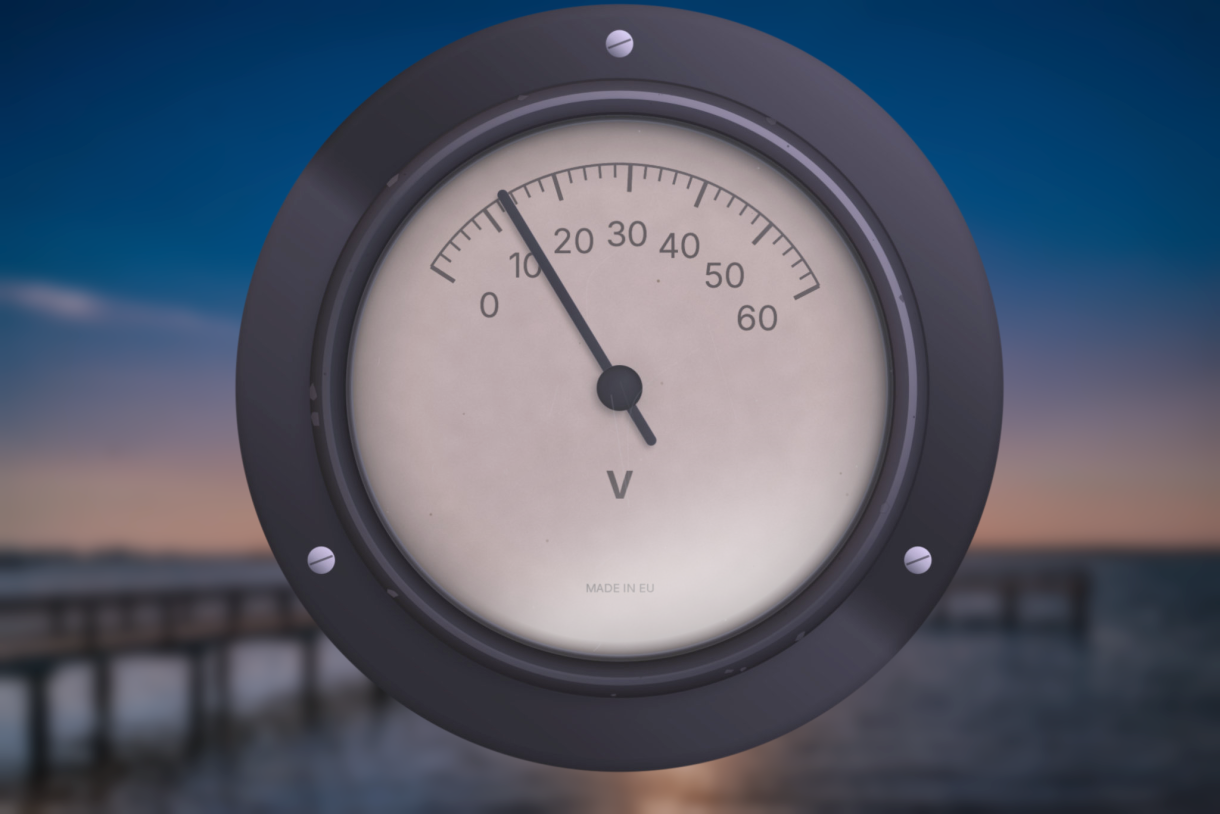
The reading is 13 V
